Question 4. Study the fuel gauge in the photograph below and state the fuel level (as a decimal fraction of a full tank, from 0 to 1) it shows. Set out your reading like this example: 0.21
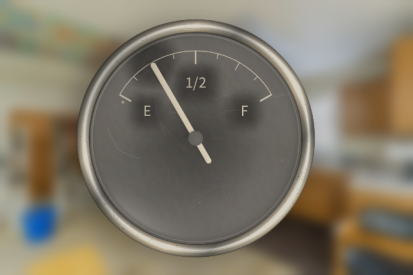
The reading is 0.25
